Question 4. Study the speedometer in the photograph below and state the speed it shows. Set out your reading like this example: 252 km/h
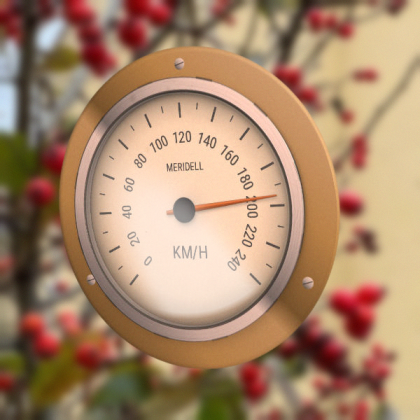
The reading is 195 km/h
